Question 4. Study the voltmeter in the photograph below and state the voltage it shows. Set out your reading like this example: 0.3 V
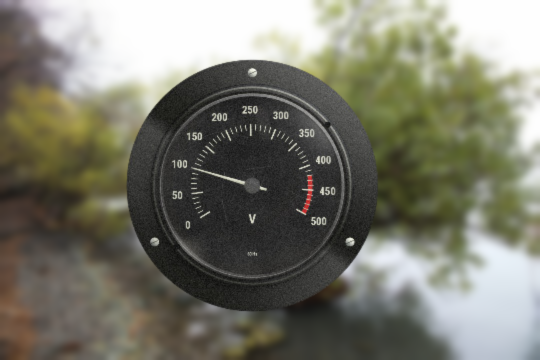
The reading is 100 V
